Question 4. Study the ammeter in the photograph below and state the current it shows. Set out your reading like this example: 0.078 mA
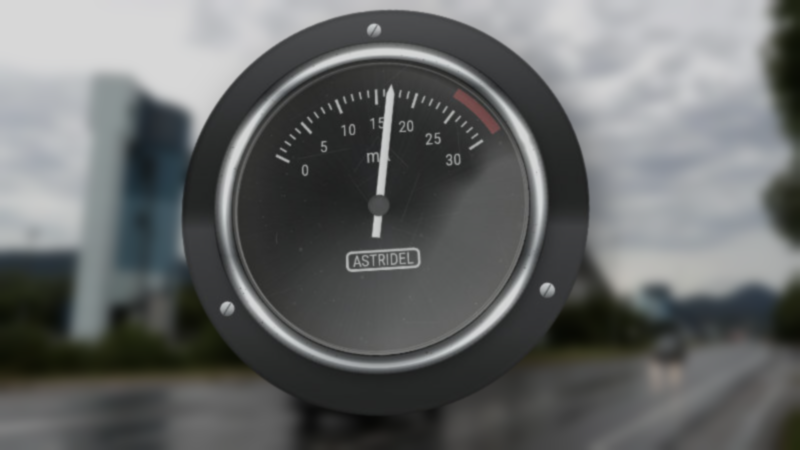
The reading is 17 mA
